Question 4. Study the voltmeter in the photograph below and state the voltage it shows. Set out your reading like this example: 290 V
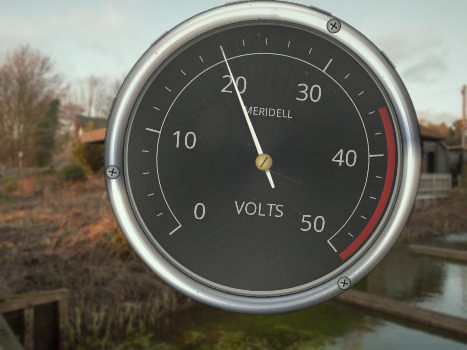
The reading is 20 V
